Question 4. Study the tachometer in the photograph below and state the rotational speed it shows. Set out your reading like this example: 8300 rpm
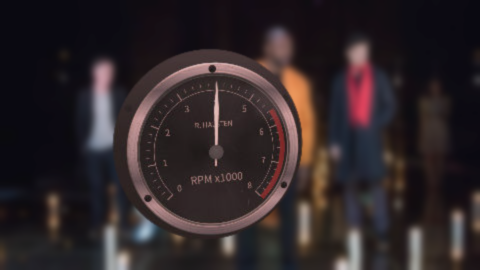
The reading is 4000 rpm
